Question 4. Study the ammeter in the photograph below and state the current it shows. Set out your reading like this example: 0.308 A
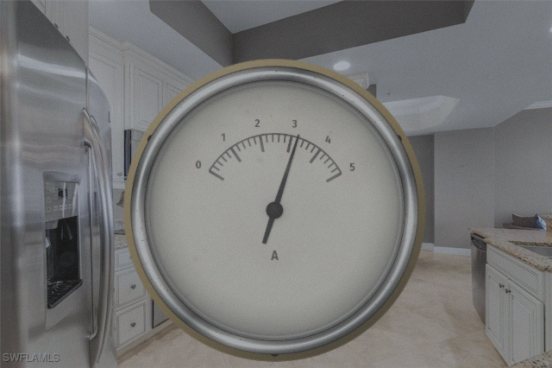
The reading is 3.2 A
